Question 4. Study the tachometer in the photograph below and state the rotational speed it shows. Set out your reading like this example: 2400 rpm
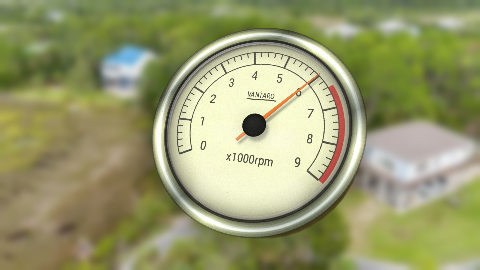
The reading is 6000 rpm
